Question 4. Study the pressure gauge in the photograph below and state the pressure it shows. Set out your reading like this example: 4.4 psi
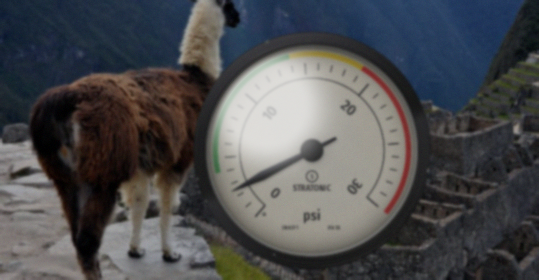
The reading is 2.5 psi
